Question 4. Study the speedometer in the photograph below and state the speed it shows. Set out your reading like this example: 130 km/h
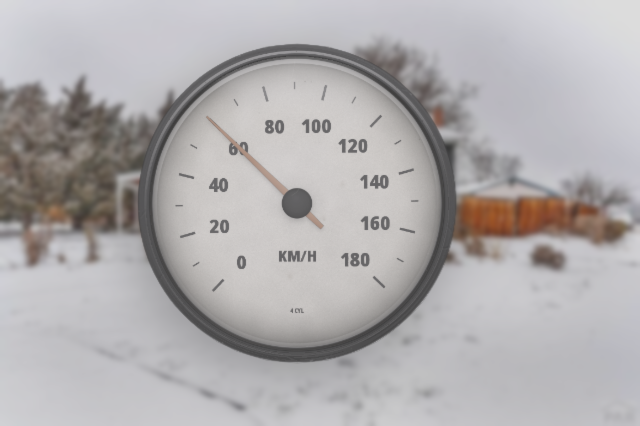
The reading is 60 km/h
